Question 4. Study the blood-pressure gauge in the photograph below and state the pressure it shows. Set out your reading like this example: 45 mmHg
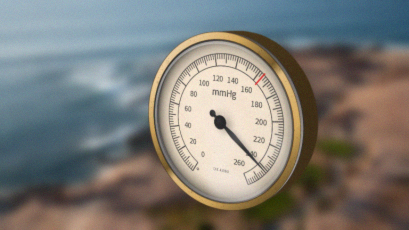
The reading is 240 mmHg
